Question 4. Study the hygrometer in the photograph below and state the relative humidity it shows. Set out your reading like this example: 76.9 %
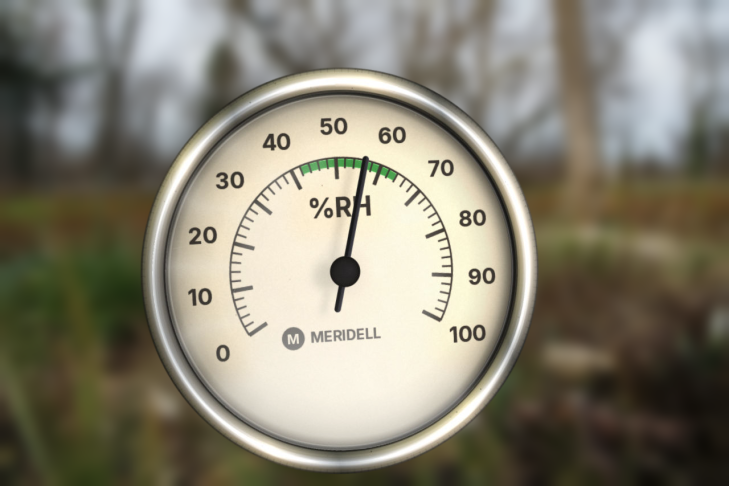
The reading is 56 %
